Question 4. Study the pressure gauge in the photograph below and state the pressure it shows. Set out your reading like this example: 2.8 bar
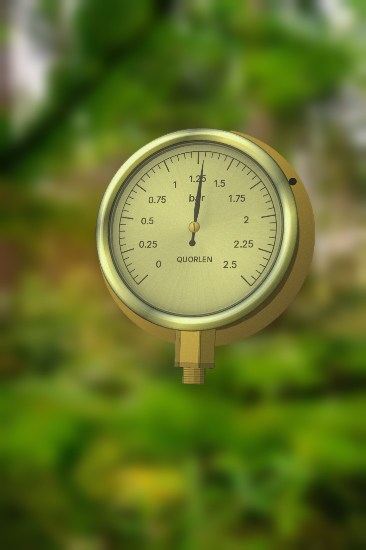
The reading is 1.3 bar
